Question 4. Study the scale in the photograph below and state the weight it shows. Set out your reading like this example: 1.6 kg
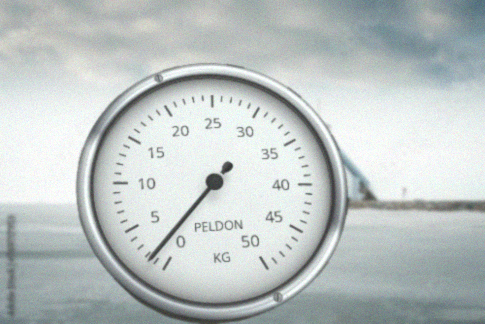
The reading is 1.5 kg
